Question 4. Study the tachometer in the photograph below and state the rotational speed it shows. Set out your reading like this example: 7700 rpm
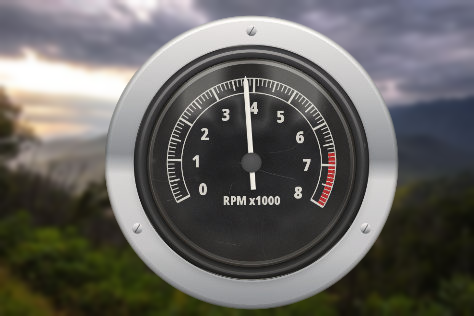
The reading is 3800 rpm
